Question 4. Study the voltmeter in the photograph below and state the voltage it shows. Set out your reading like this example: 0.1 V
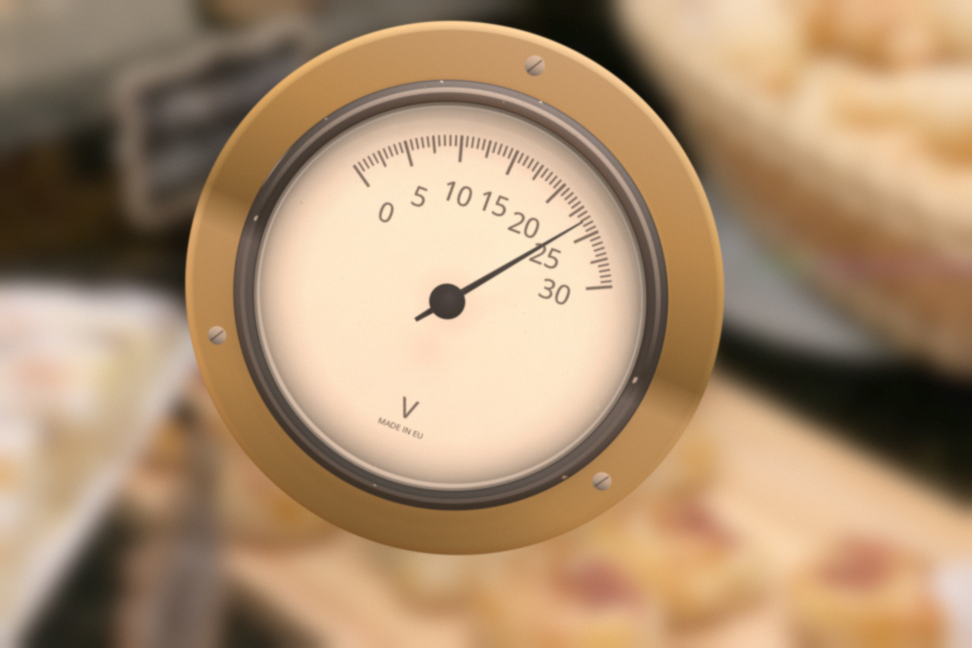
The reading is 23.5 V
